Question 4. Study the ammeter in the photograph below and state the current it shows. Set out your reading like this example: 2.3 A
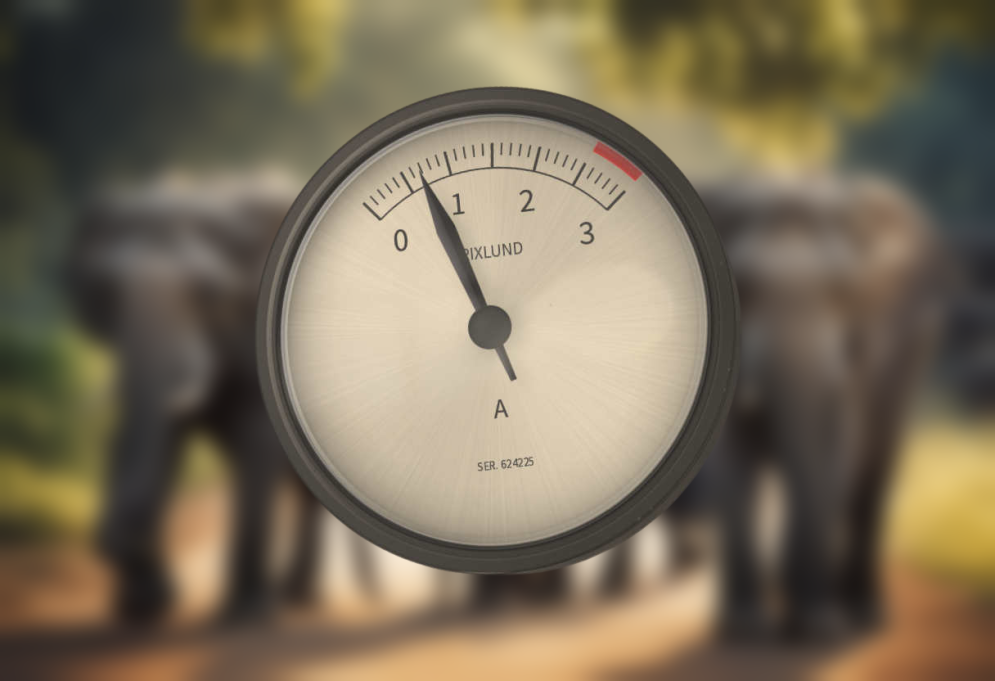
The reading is 0.7 A
